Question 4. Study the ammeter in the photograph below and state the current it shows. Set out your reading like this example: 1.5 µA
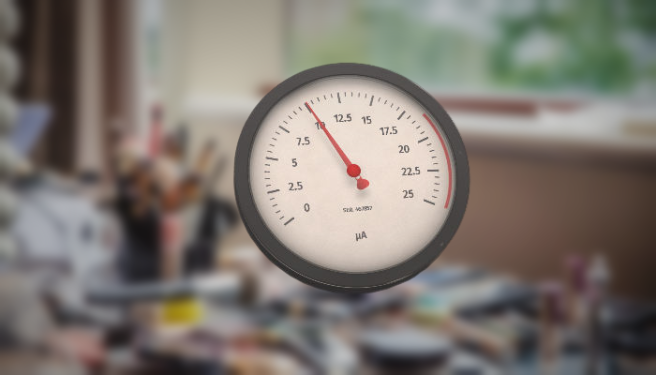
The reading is 10 µA
